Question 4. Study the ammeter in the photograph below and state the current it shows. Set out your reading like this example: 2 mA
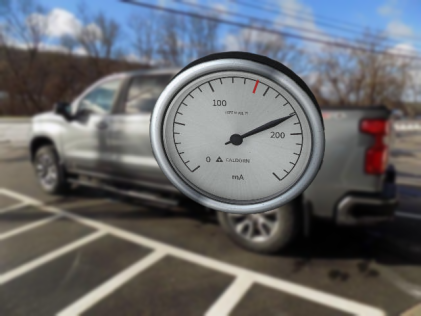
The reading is 180 mA
